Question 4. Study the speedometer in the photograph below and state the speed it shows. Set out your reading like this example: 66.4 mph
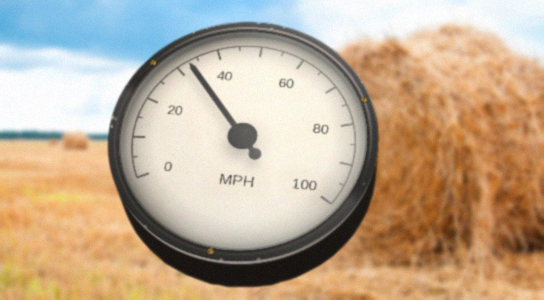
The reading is 32.5 mph
